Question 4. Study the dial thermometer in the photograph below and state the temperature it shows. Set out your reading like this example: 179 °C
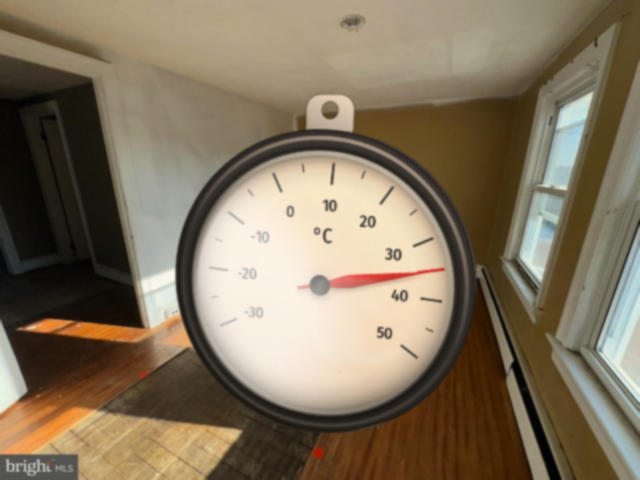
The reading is 35 °C
